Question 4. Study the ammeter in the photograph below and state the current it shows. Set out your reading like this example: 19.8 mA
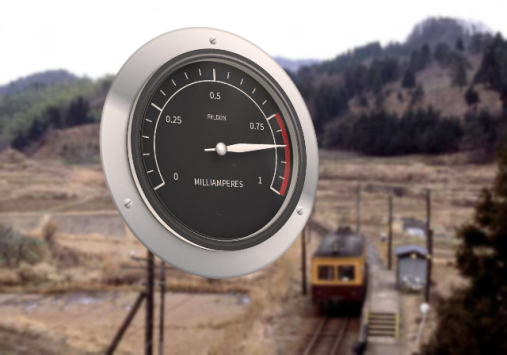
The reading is 0.85 mA
